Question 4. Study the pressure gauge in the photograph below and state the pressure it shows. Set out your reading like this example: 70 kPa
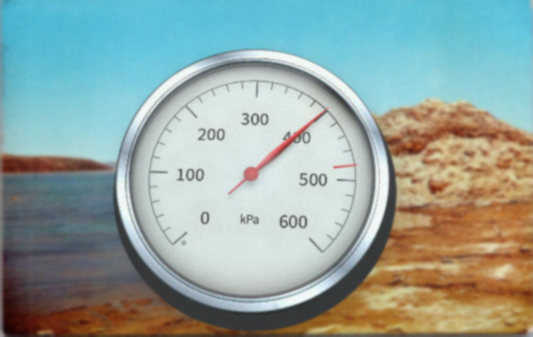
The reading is 400 kPa
